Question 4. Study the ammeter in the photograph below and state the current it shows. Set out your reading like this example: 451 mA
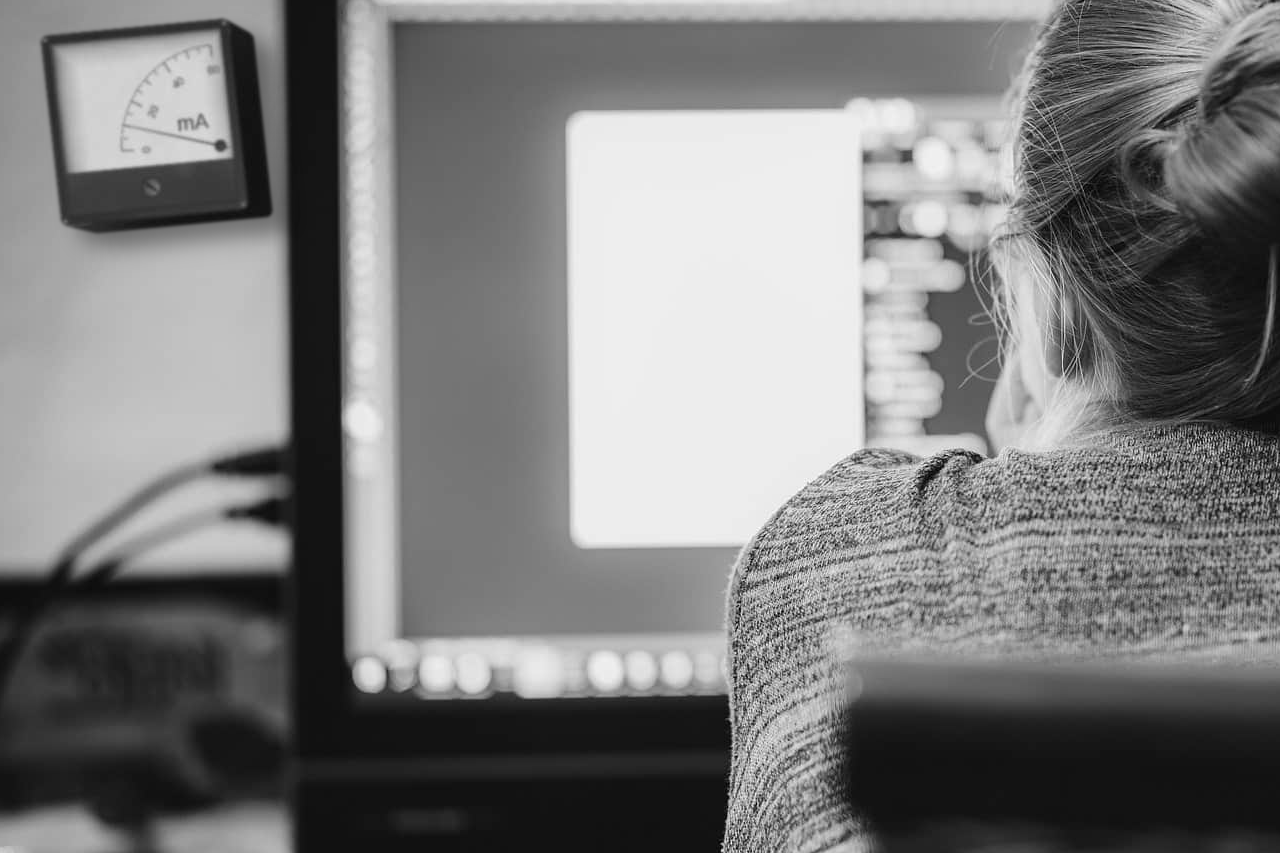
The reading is 10 mA
